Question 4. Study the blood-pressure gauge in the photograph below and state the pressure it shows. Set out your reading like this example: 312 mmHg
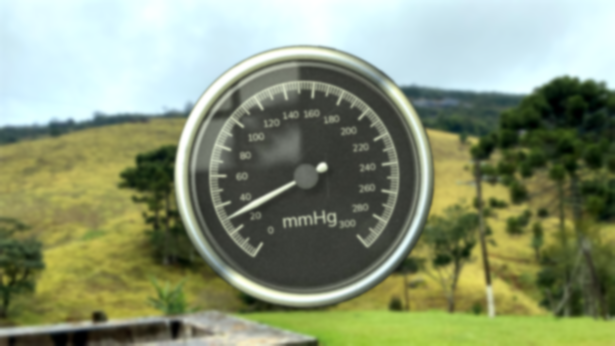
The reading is 30 mmHg
